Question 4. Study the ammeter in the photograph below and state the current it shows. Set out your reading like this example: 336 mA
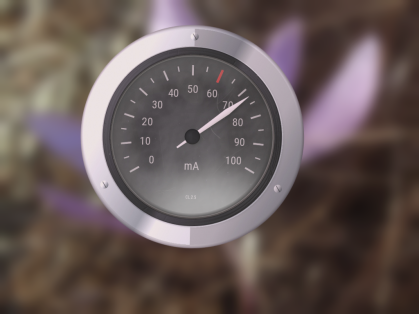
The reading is 72.5 mA
